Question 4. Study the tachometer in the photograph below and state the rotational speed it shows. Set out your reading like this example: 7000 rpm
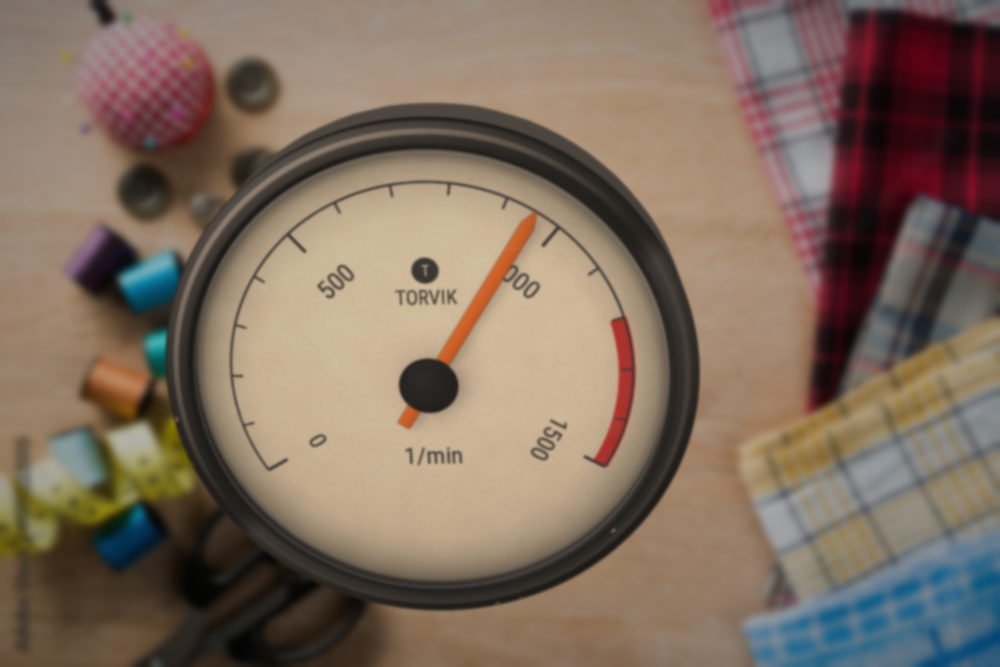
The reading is 950 rpm
